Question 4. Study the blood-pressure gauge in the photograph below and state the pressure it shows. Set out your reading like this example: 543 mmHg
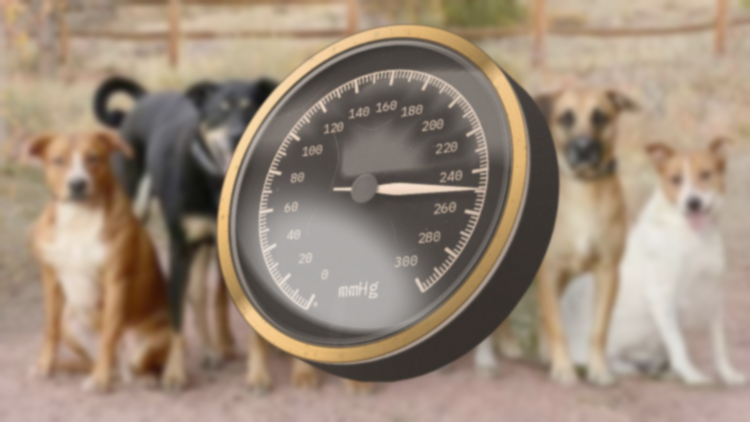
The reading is 250 mmHg
